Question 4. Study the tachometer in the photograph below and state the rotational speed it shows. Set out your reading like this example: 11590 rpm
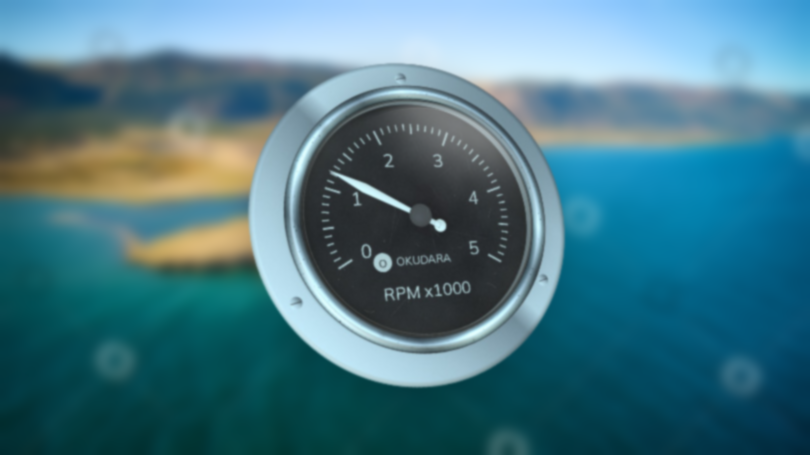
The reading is 1200 rpm
